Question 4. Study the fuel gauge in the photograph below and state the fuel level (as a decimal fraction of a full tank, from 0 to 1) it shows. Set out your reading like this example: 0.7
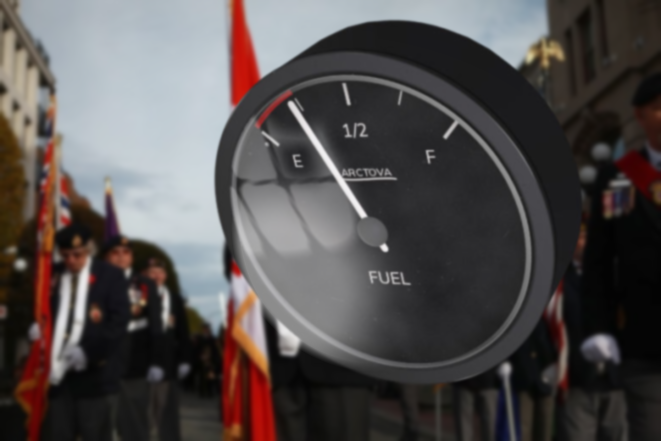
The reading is 0.25
